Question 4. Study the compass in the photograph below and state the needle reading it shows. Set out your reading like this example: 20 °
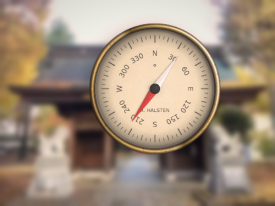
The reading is 215 °
